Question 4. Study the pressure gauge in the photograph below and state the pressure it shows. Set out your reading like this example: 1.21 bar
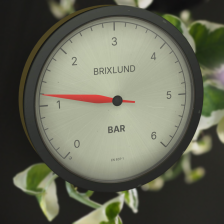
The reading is 1.2 bar
